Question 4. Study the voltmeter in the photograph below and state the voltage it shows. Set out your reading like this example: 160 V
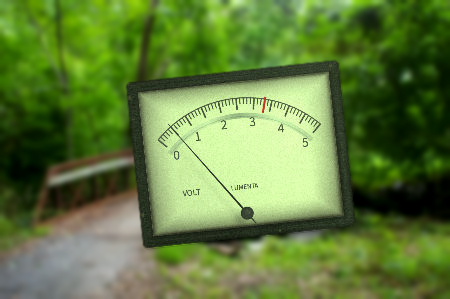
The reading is 0.5 V
